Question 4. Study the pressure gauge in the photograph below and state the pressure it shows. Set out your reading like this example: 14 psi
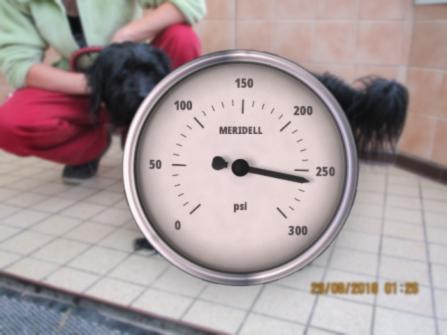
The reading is 260 psi
